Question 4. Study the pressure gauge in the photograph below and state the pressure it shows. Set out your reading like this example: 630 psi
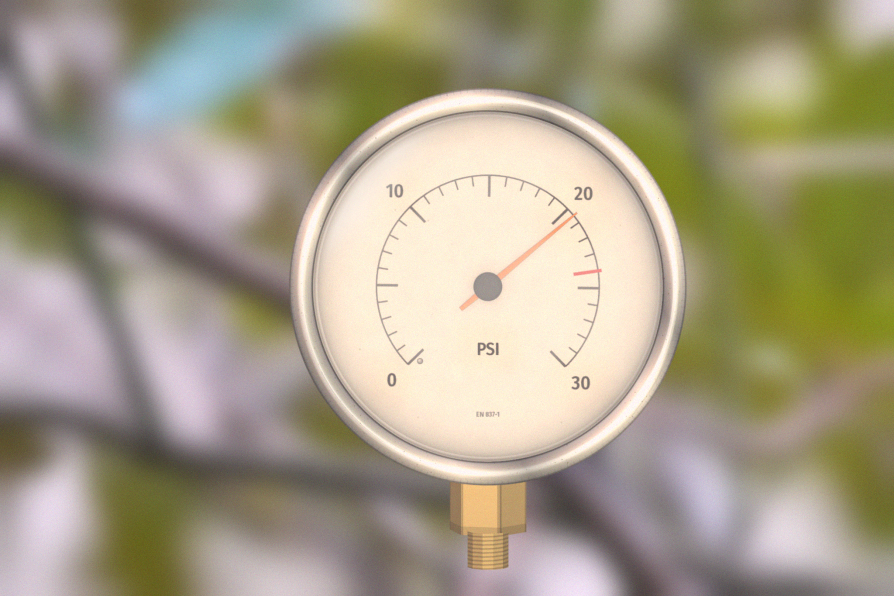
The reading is 20.5 psi
